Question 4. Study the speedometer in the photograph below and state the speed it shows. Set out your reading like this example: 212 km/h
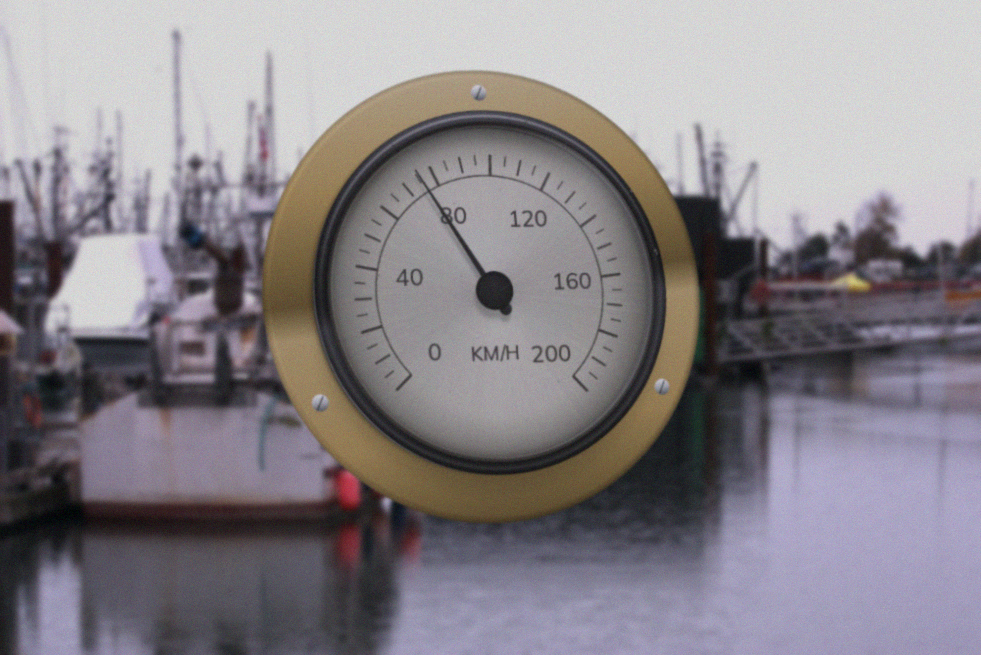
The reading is 75 km/h
